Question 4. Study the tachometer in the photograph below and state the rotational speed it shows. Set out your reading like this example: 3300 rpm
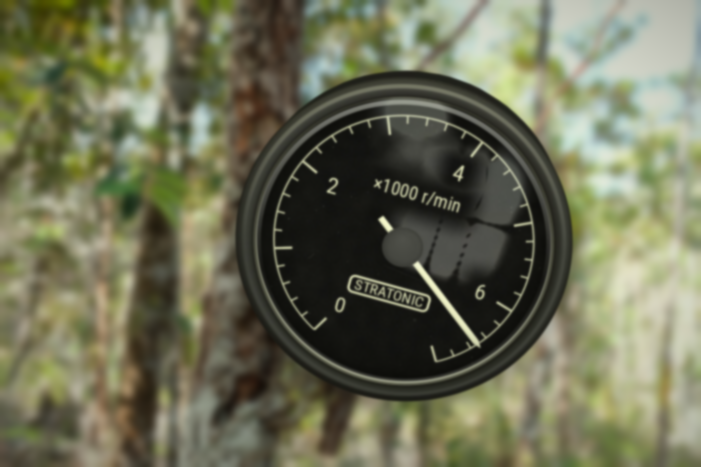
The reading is 6500 rpm
